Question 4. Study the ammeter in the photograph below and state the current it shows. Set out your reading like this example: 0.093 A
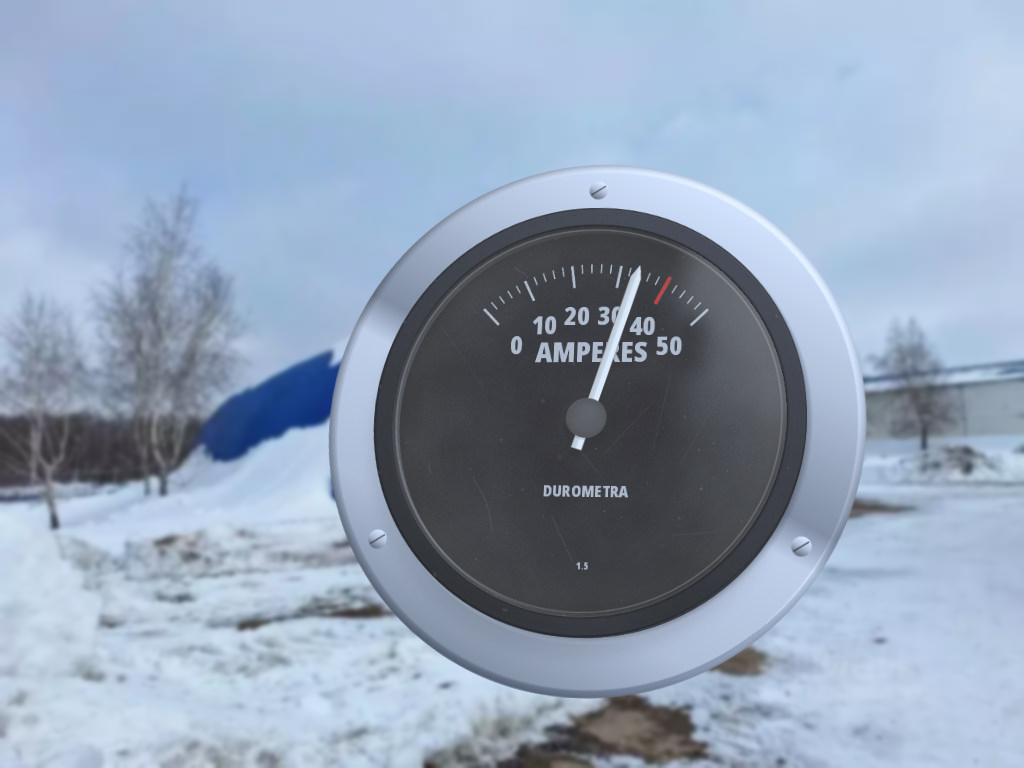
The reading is 34 A
